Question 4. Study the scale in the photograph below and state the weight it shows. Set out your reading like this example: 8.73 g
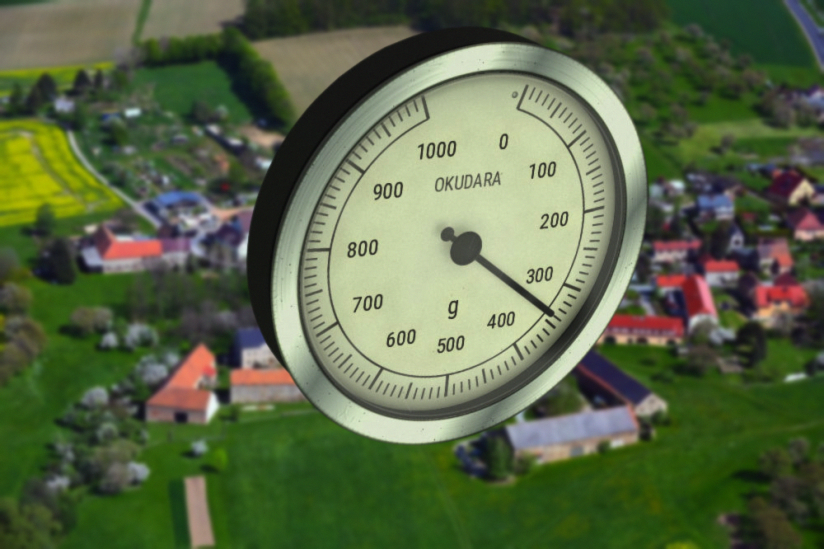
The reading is 340 g
